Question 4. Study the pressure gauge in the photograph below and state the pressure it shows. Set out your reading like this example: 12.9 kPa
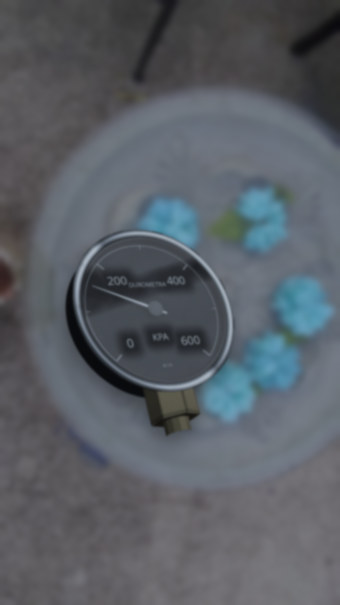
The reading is 150 kPa
